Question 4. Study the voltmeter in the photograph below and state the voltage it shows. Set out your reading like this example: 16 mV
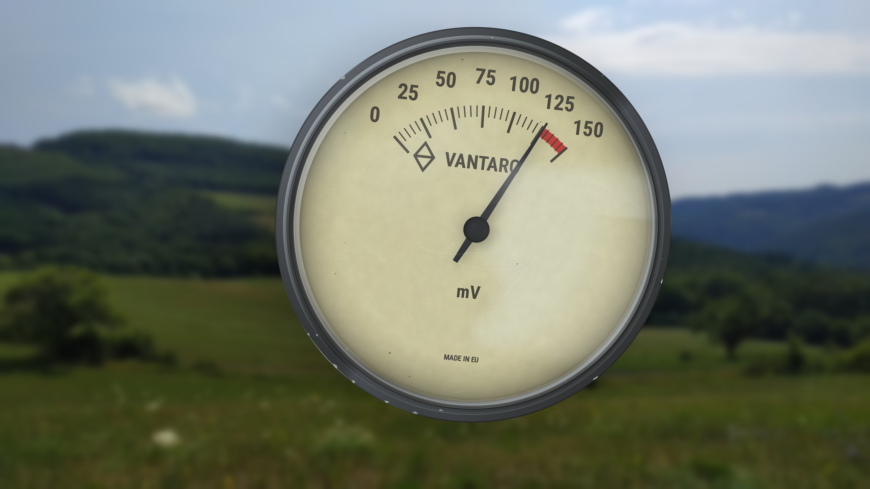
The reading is 125 mV
